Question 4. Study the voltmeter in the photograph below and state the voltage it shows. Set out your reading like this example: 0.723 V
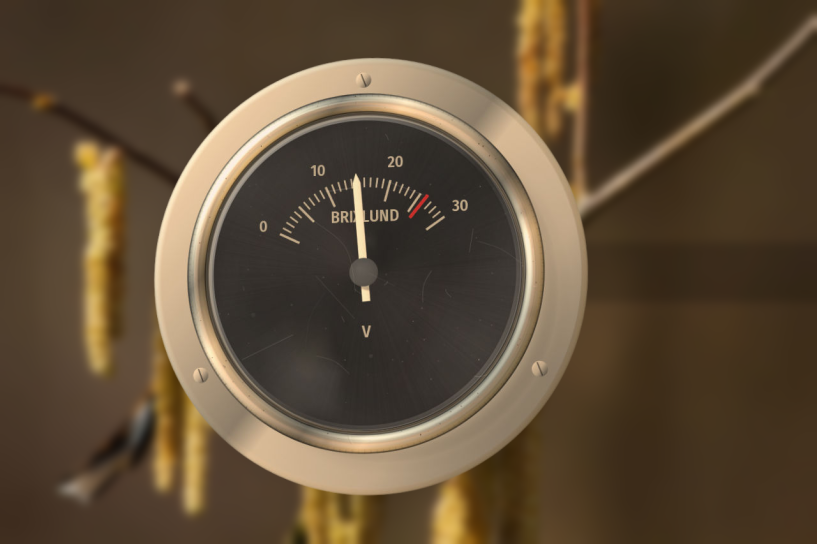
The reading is 15 V
